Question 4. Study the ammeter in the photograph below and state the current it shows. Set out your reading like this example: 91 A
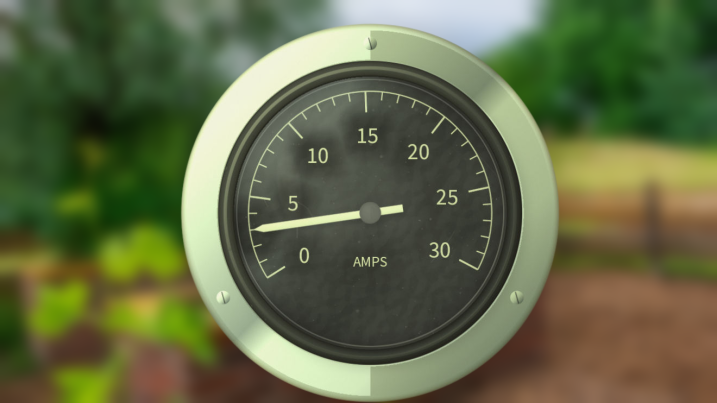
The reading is 3 A
